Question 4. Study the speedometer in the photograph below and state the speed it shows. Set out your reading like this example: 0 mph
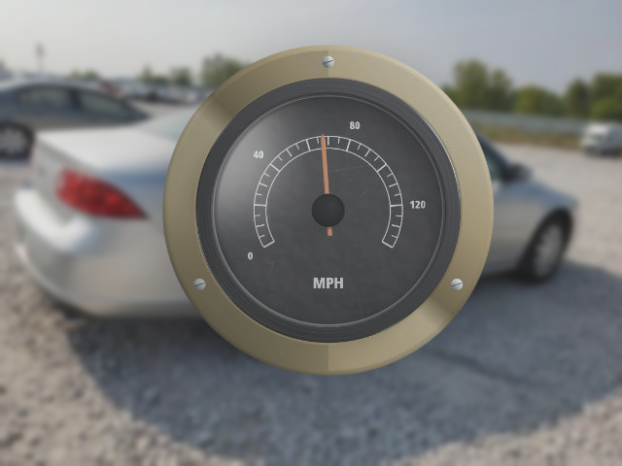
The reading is 67.5 mph
